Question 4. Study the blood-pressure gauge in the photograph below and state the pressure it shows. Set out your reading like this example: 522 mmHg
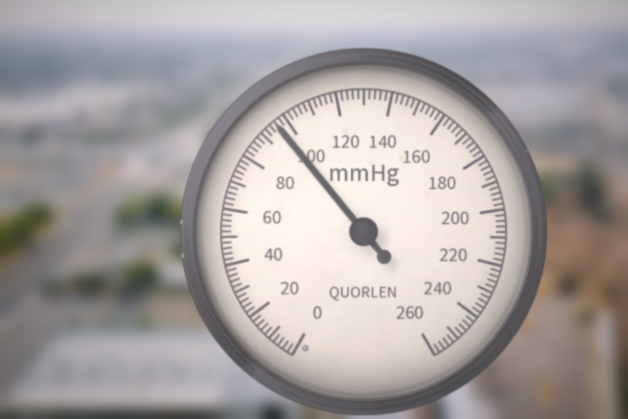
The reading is 96 mmHg
